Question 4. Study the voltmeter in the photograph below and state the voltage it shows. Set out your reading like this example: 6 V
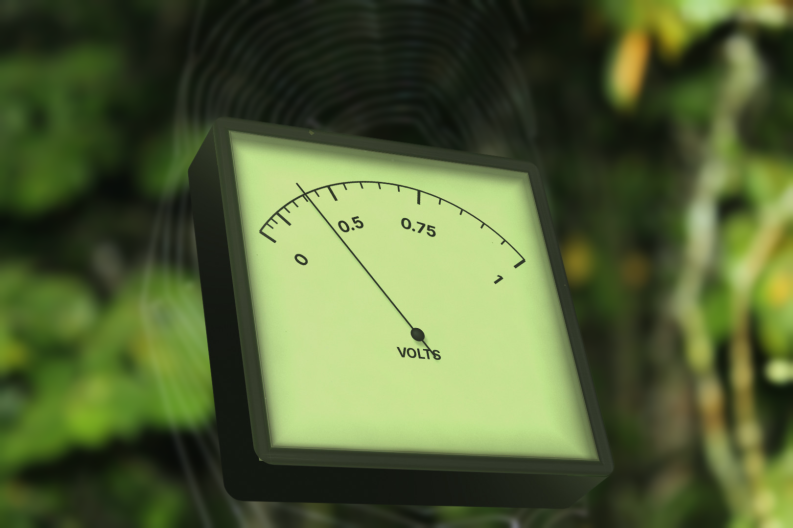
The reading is 0.4 V
